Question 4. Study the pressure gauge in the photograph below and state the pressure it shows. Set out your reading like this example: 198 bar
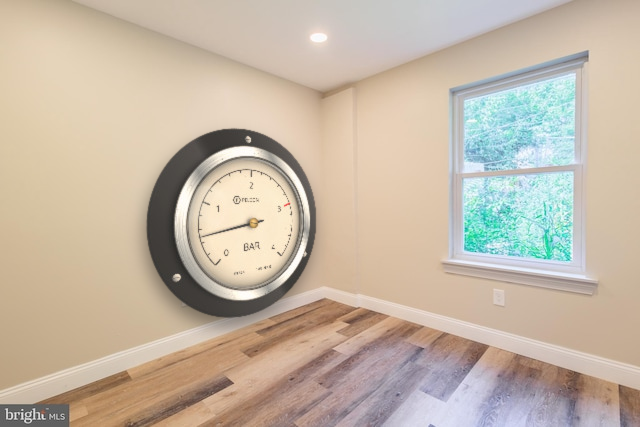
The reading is 0.5 bar
